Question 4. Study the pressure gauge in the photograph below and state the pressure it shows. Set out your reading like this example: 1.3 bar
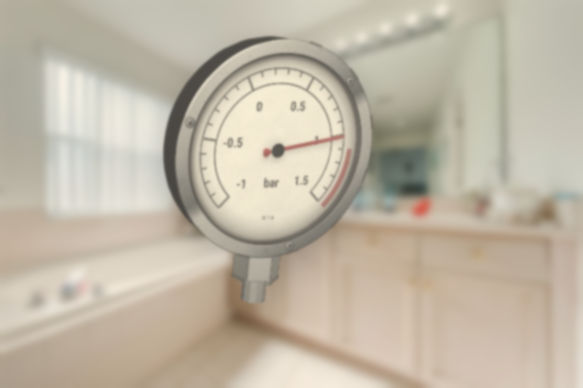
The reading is 1 bar
